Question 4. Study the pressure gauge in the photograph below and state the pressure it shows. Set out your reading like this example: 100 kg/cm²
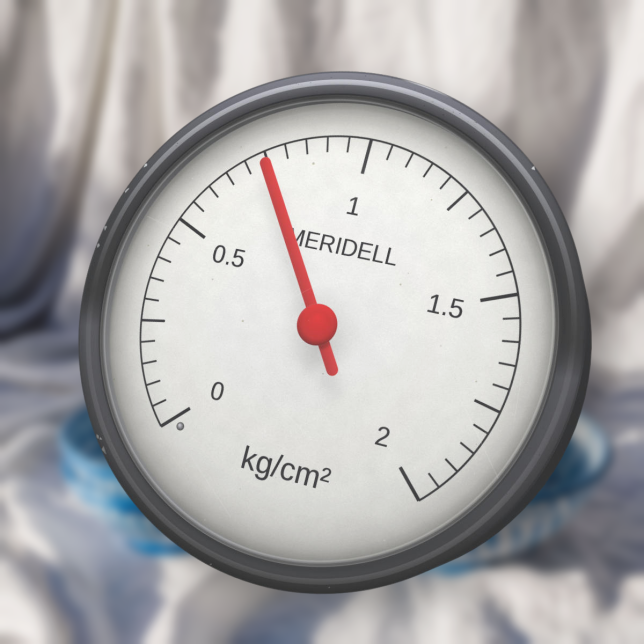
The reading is 0.75 kg/cm²
